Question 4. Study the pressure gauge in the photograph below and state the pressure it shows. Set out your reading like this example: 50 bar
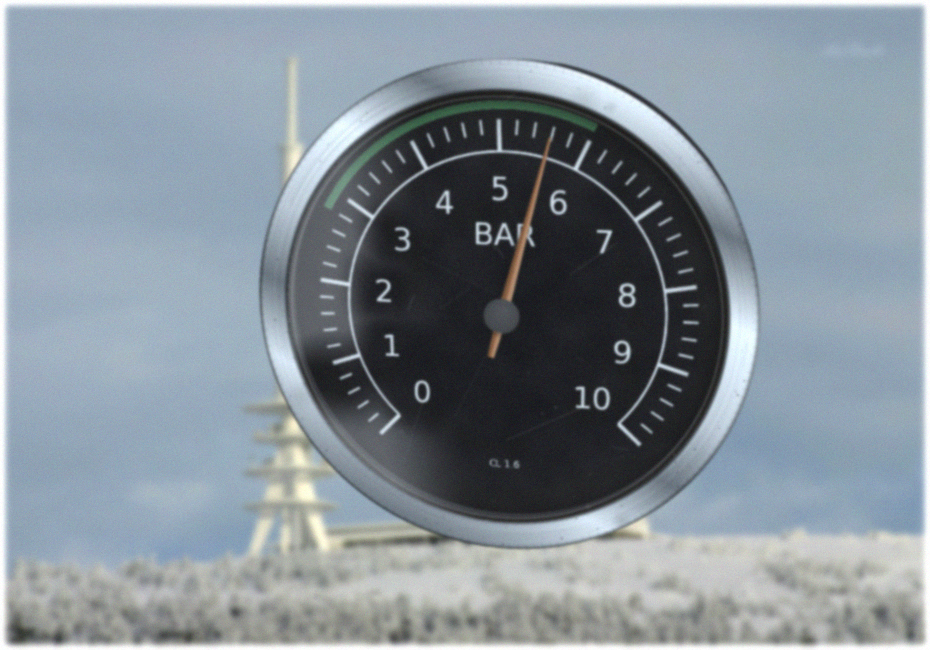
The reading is 5.6 bar
